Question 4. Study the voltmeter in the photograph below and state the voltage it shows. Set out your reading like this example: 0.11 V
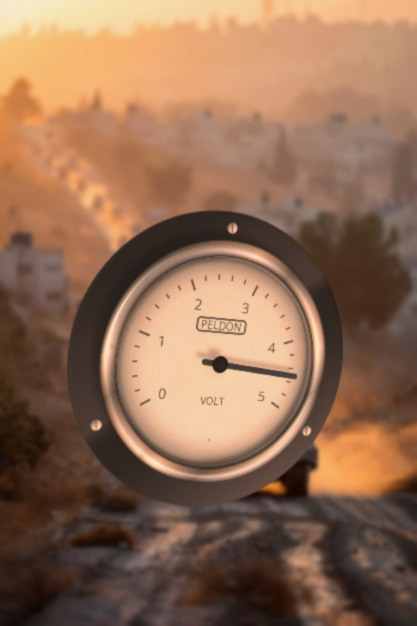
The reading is 4.5 V
